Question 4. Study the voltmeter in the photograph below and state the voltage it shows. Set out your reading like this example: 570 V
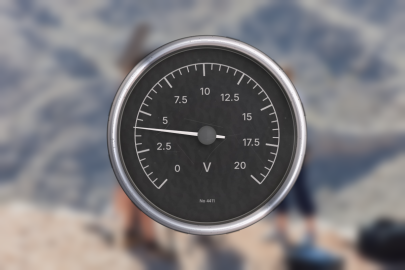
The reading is 4 V
